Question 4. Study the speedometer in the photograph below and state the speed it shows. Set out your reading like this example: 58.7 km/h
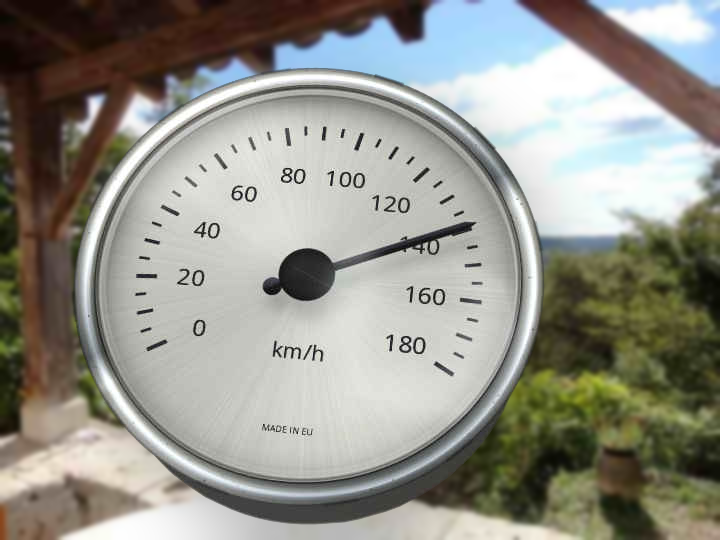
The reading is 140 km/h
